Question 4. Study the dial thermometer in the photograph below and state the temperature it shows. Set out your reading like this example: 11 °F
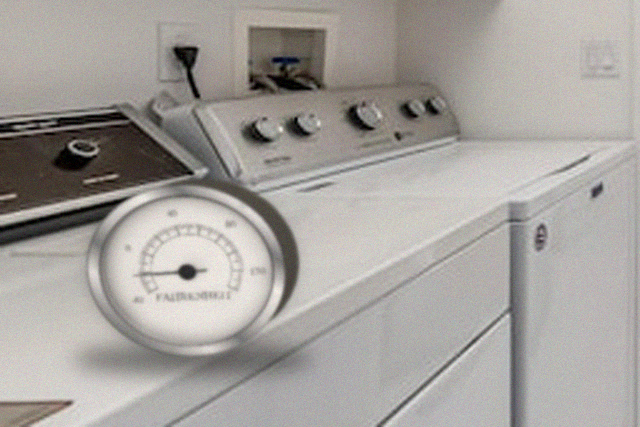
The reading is -20 °F
